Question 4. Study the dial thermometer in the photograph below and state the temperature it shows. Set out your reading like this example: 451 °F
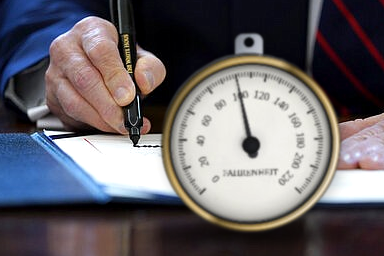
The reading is 100 °F
